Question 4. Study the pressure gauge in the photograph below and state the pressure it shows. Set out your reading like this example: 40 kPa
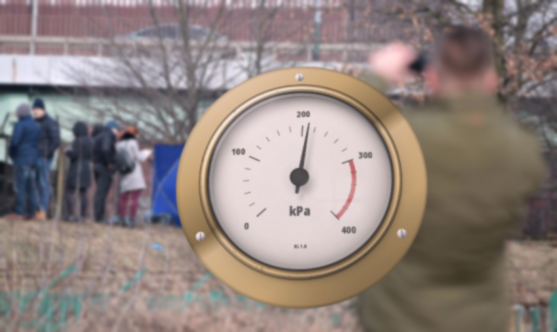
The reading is 210 kPa
